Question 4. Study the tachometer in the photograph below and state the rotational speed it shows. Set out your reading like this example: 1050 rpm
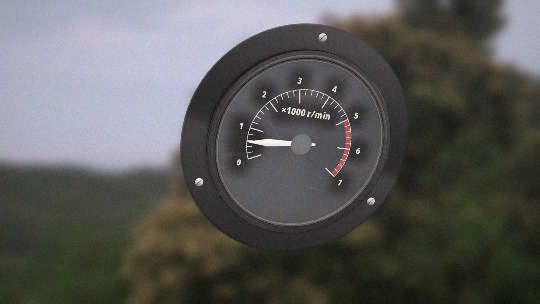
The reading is 600 rpm
